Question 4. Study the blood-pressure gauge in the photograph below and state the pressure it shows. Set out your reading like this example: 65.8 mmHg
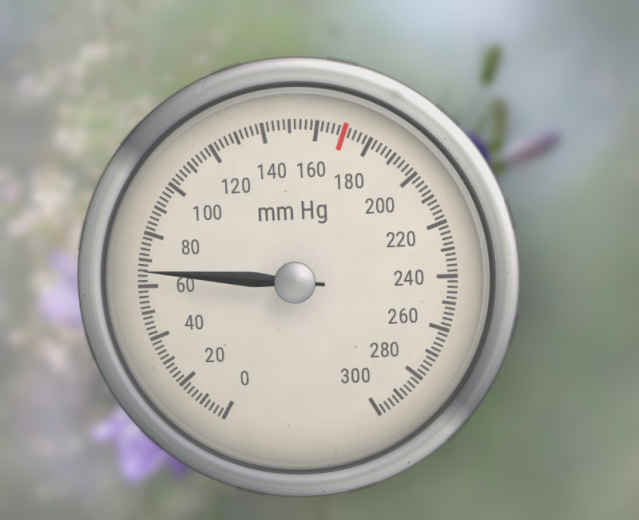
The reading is 66 mmHg
